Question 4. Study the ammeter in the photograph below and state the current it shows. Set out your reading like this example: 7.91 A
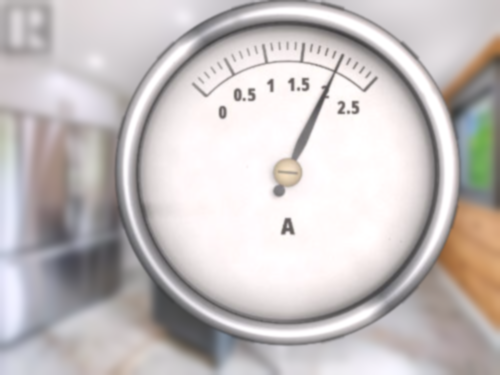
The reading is 2 A
